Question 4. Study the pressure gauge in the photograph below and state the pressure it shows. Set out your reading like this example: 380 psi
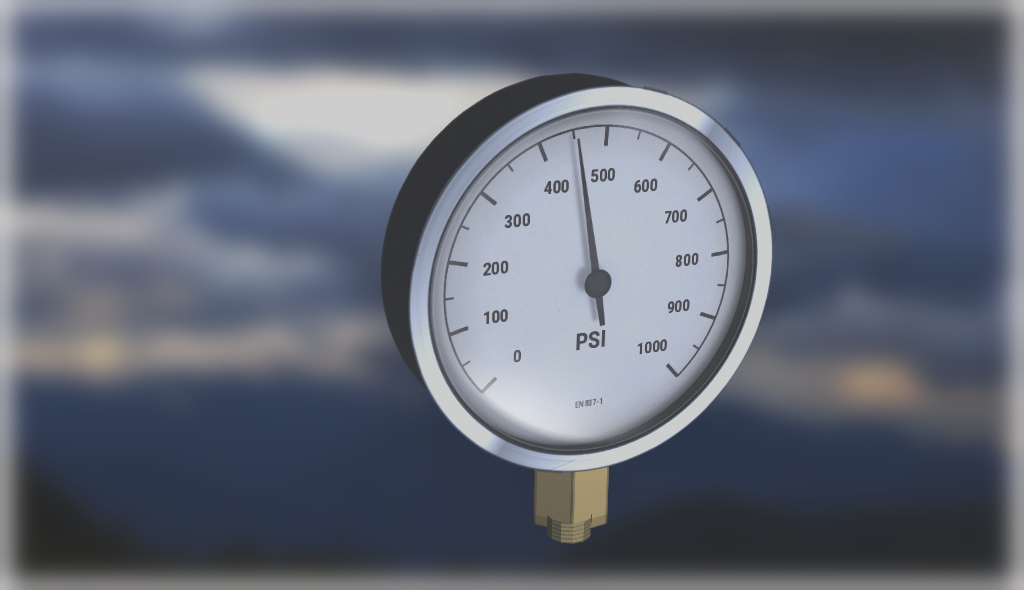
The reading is 450 psi
